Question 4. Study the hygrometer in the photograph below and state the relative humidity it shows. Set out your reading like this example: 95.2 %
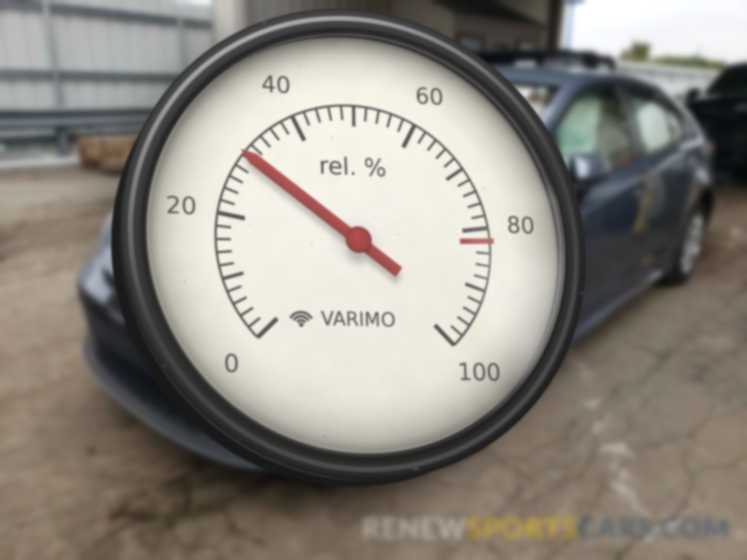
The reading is 30 %
